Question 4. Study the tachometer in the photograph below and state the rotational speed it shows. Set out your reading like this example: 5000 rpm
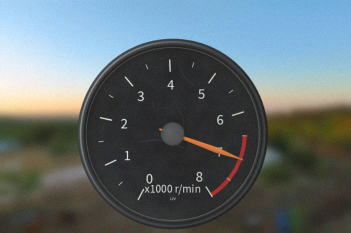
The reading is 7000 rpm
